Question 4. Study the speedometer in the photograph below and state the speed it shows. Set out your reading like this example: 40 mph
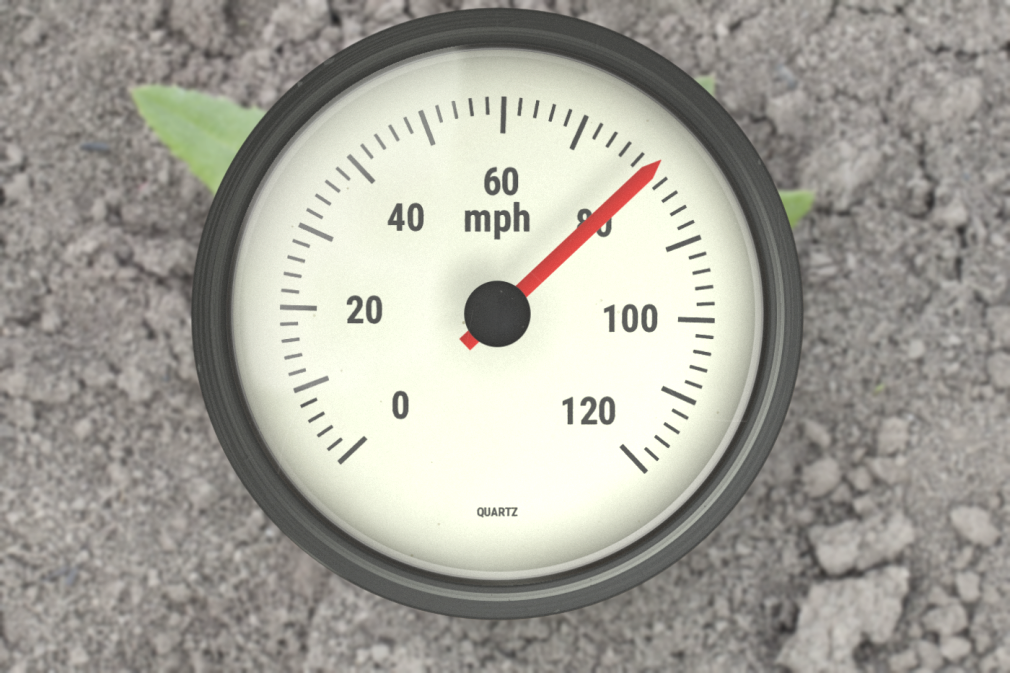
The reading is 80 mph
